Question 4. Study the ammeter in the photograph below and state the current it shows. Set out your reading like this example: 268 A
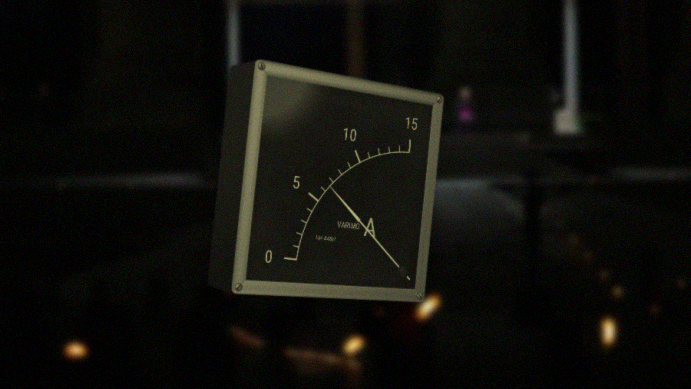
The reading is 6.5 A
